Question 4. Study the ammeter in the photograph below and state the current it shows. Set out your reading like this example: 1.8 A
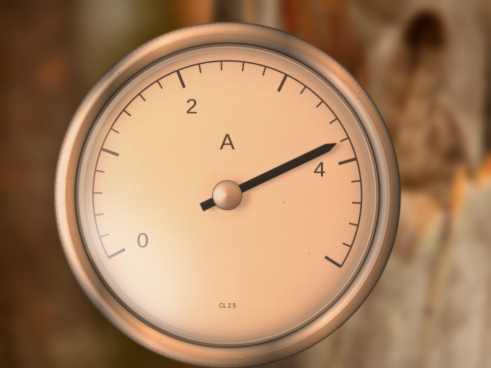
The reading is 3.8 A
